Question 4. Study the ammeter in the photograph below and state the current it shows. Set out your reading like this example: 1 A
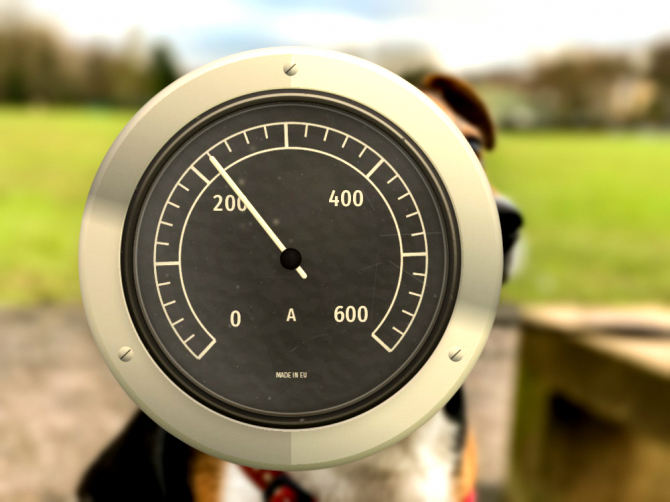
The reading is 220 A
